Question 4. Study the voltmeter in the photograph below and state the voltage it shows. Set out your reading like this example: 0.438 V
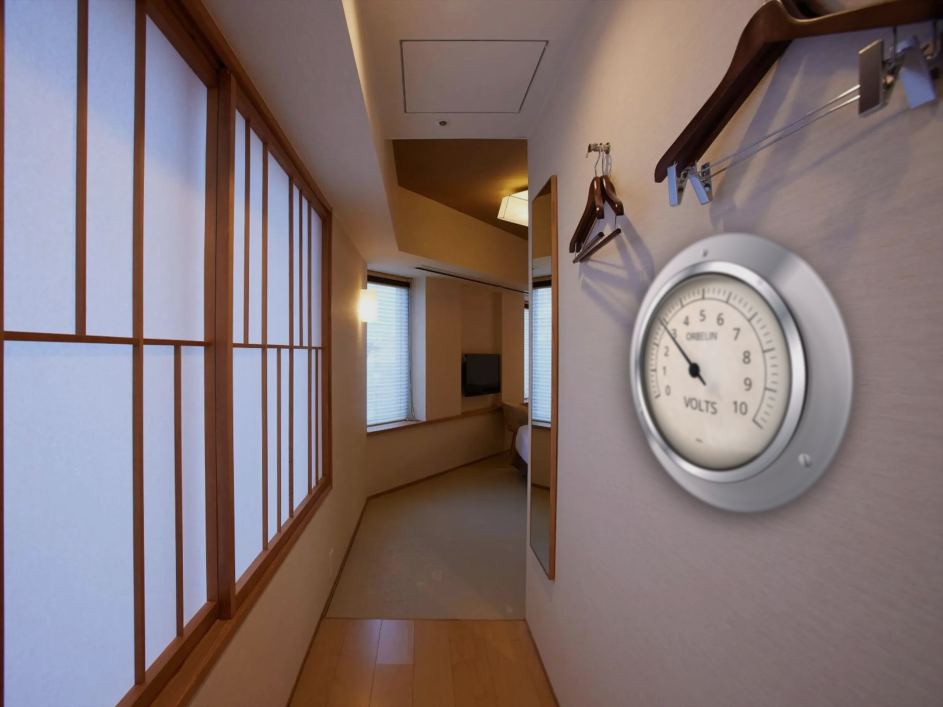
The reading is 3 V
